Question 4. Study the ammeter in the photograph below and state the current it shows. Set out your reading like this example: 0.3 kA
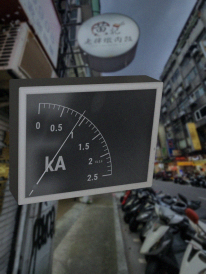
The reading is 0.9 kA
